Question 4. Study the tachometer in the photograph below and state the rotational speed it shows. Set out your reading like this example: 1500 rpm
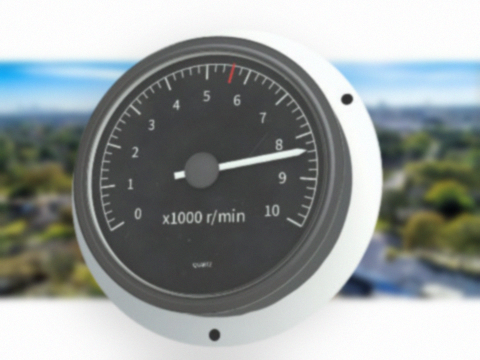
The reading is 8400 rpm
